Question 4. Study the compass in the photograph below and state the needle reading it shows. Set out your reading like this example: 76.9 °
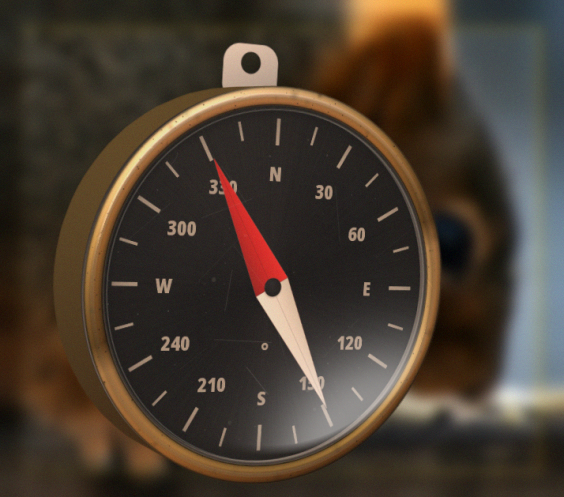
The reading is 330 °
